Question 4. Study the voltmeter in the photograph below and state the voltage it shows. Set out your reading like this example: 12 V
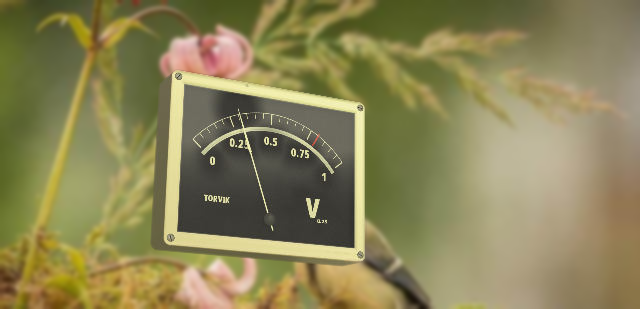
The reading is 0.3 V
